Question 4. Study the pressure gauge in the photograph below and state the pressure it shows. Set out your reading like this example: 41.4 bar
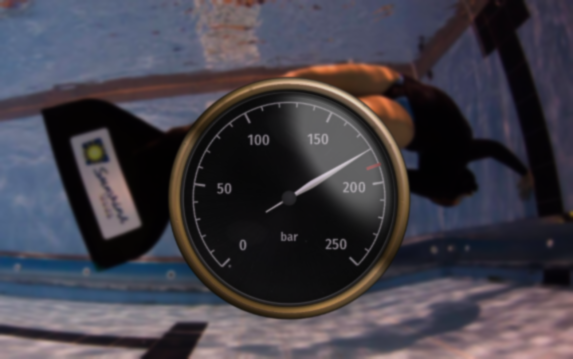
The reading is 180 bar
